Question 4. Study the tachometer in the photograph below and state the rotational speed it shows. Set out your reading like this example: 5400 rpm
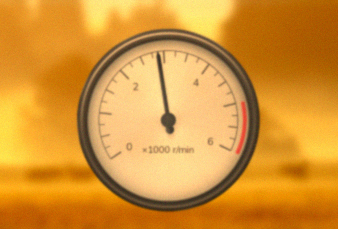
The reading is 2875 rpm
